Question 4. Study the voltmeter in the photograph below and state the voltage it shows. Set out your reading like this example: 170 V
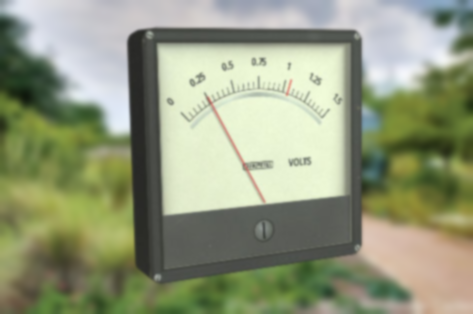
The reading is 0.25 V
